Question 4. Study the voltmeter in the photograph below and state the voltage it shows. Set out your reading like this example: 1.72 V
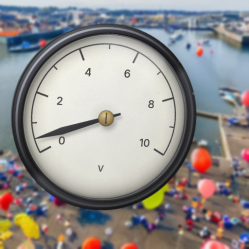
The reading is 0.5 V
